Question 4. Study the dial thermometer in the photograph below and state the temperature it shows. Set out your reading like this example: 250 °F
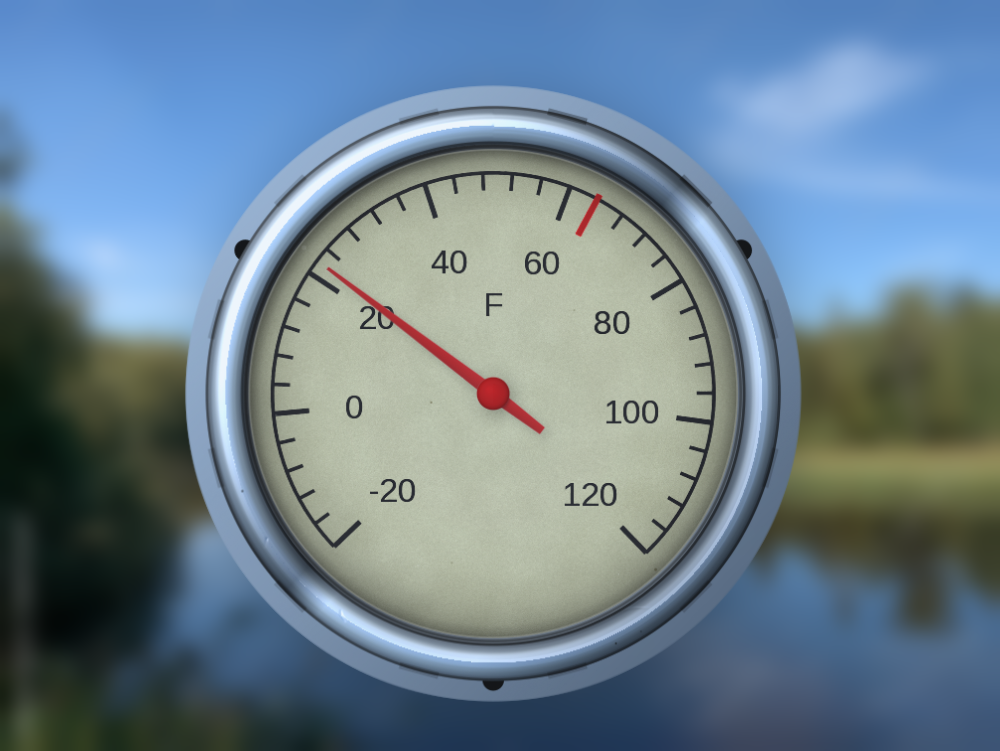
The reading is 22 °F
